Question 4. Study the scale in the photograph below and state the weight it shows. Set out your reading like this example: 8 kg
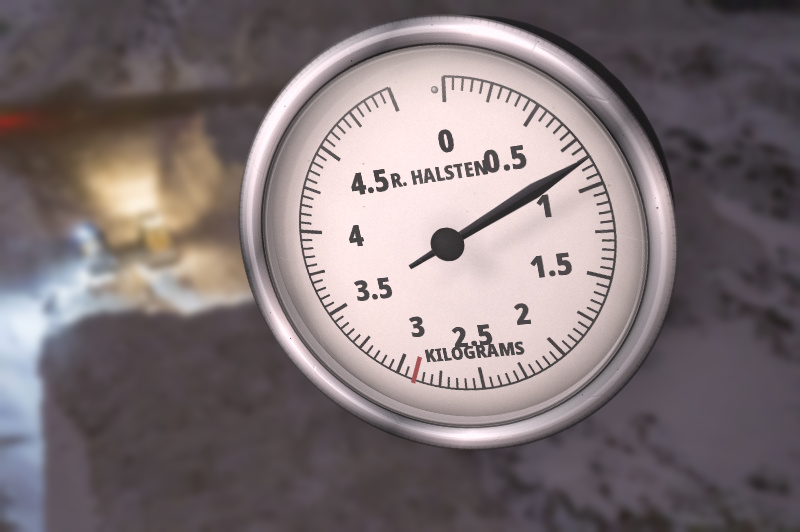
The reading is 0.85 kg
